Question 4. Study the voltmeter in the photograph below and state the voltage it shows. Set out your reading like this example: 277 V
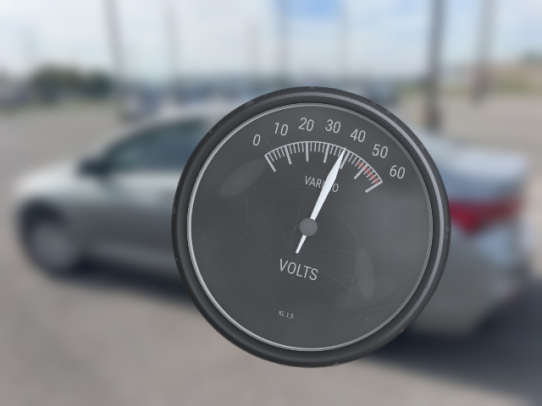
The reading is 38 V
